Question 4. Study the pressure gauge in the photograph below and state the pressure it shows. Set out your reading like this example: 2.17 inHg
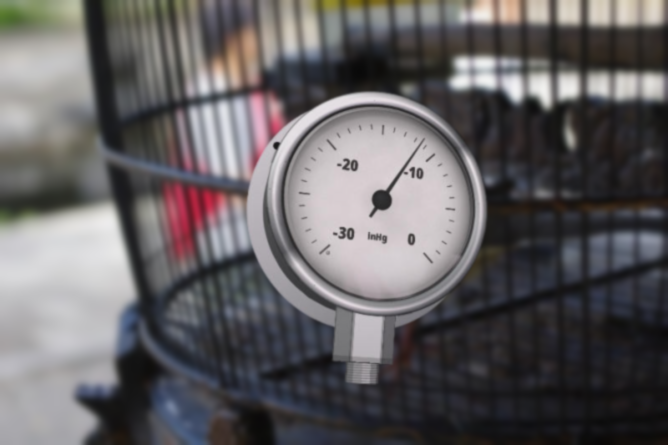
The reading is -11.5 inHg
